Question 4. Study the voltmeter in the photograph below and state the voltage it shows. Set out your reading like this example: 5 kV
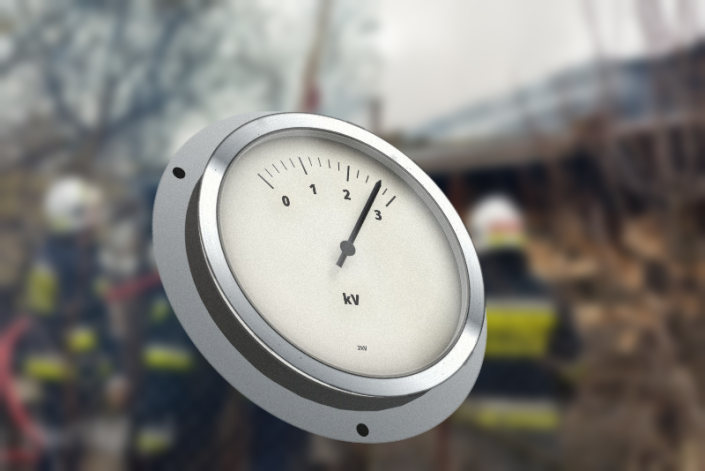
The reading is 2.6 kV
